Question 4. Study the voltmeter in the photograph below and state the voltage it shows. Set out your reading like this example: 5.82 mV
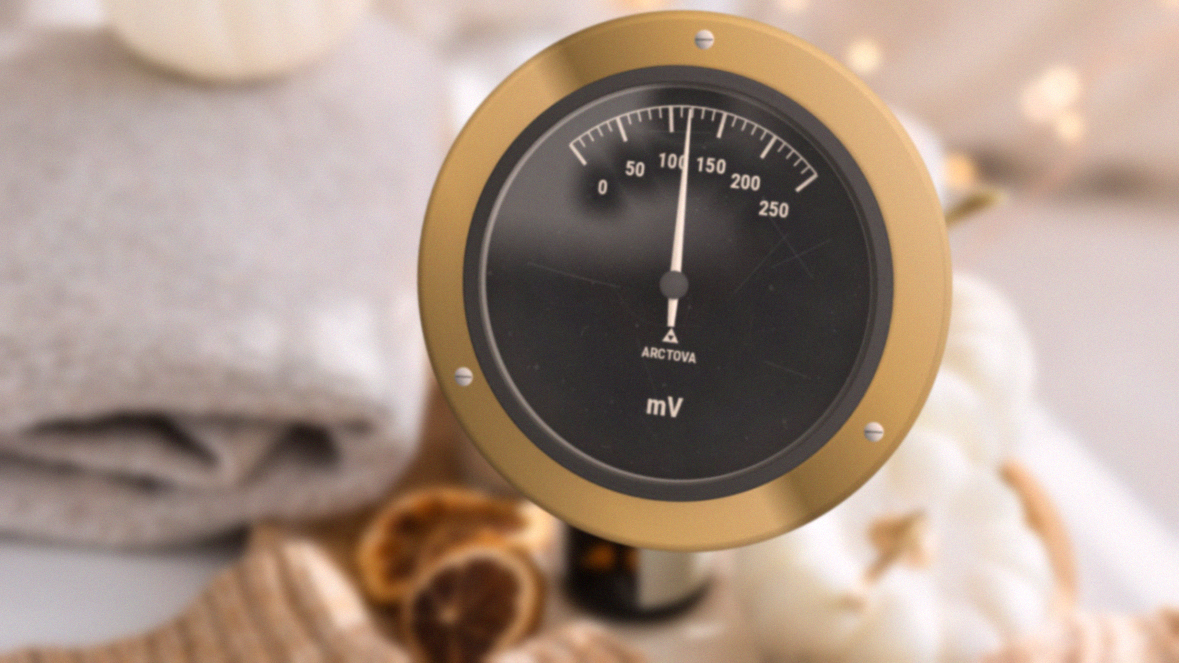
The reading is 120 mV
